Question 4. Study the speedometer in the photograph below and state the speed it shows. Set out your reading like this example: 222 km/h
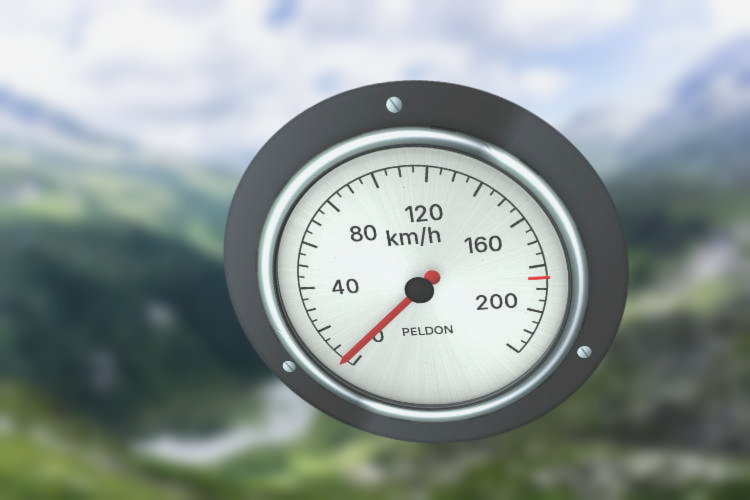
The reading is 5 km/h
